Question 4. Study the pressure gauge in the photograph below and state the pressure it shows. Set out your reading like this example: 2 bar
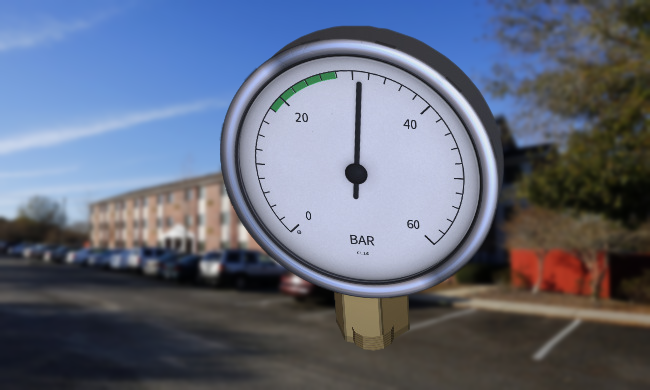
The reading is 31 bar
